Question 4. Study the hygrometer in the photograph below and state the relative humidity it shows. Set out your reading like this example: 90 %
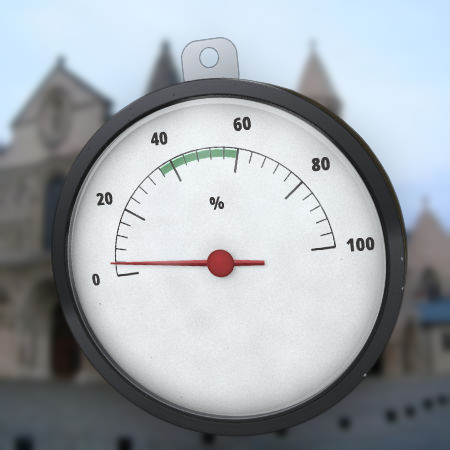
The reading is 4 %
